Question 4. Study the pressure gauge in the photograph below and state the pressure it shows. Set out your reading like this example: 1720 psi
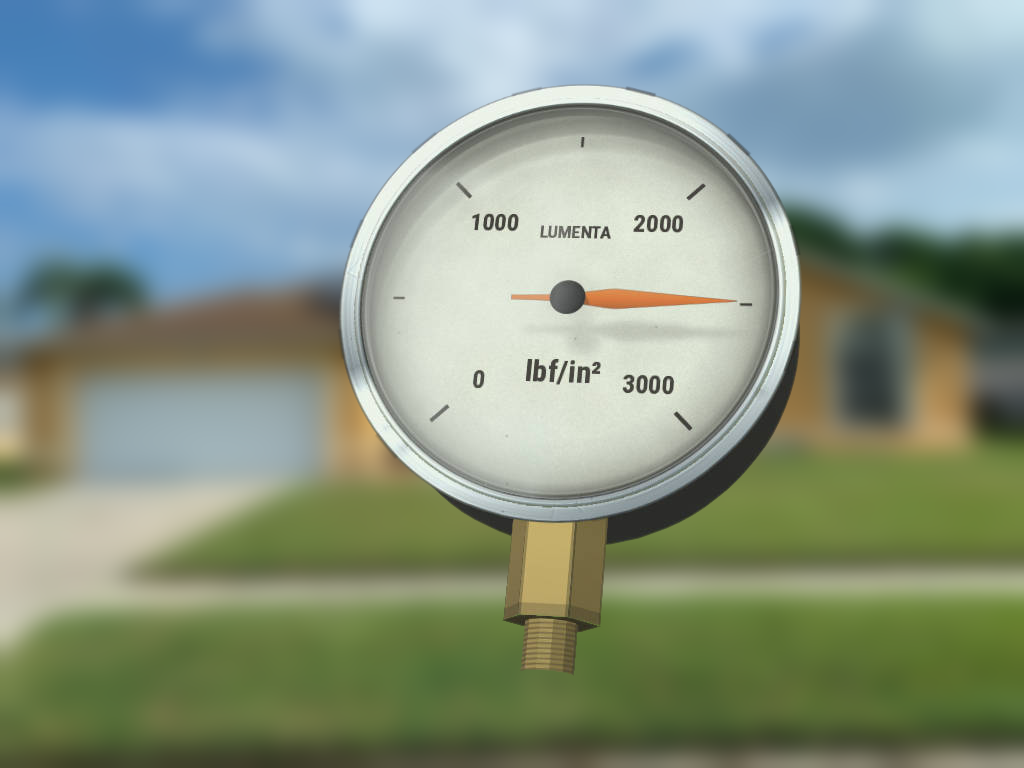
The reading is 2500 psi
